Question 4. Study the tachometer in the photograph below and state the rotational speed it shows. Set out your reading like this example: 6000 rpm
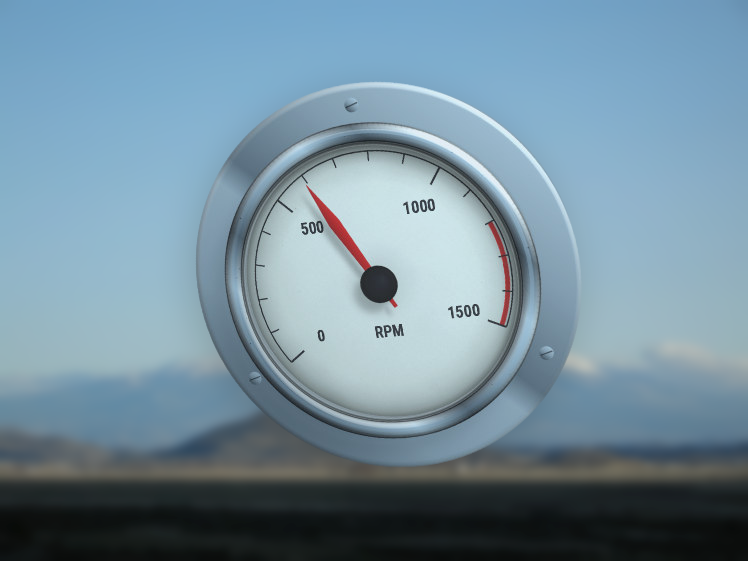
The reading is 600 rpm
